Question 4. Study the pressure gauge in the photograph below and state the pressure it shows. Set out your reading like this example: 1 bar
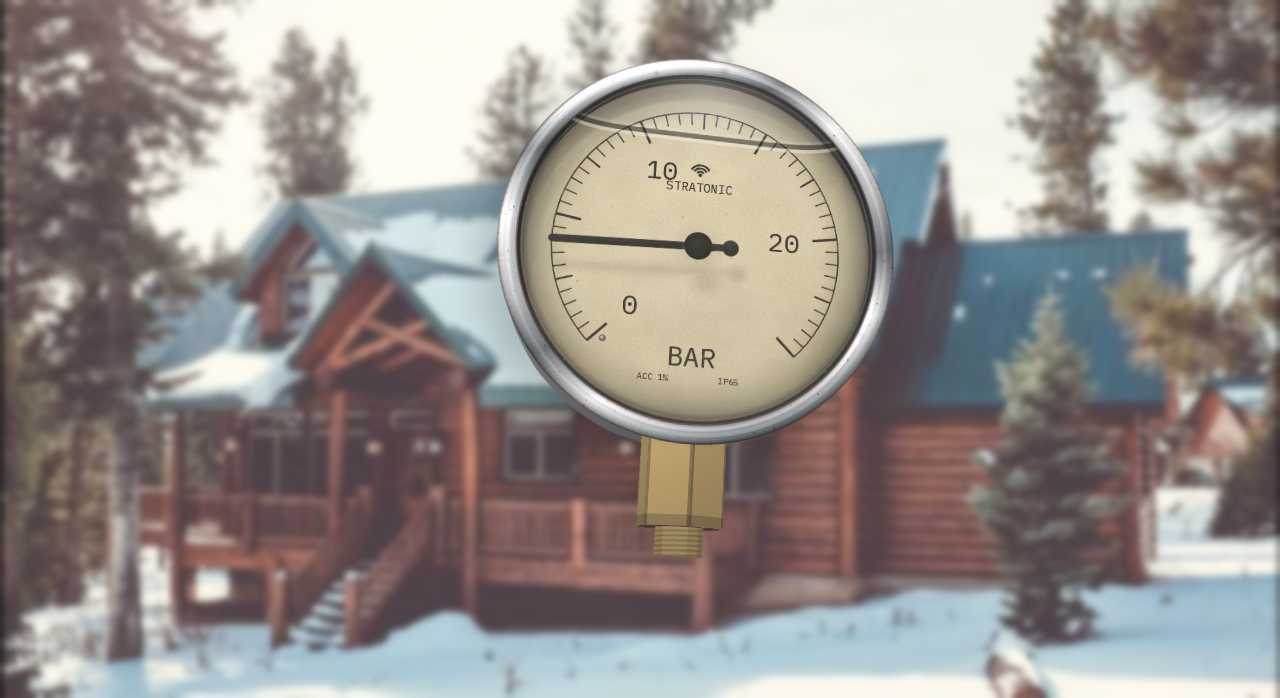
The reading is 4 bar
